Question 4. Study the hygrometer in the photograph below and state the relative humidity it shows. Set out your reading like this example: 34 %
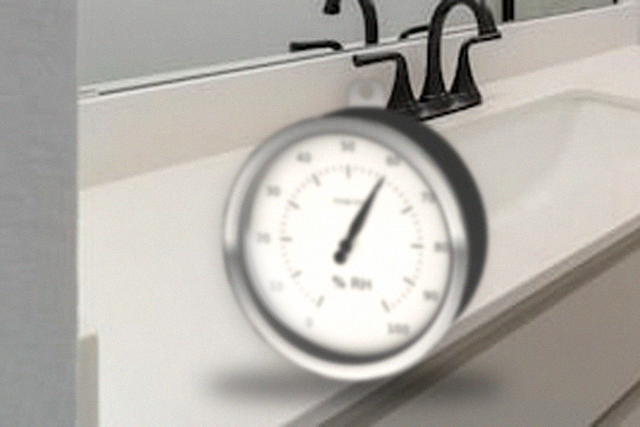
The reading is 60 %
